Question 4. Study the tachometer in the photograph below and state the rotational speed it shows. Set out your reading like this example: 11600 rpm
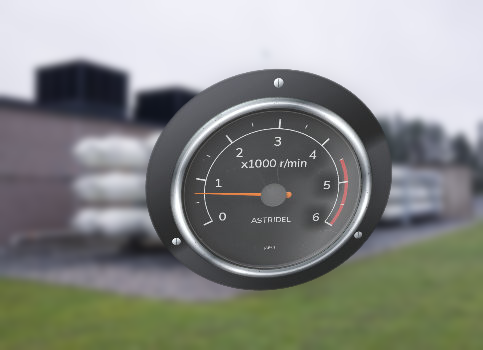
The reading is 750 rpm
